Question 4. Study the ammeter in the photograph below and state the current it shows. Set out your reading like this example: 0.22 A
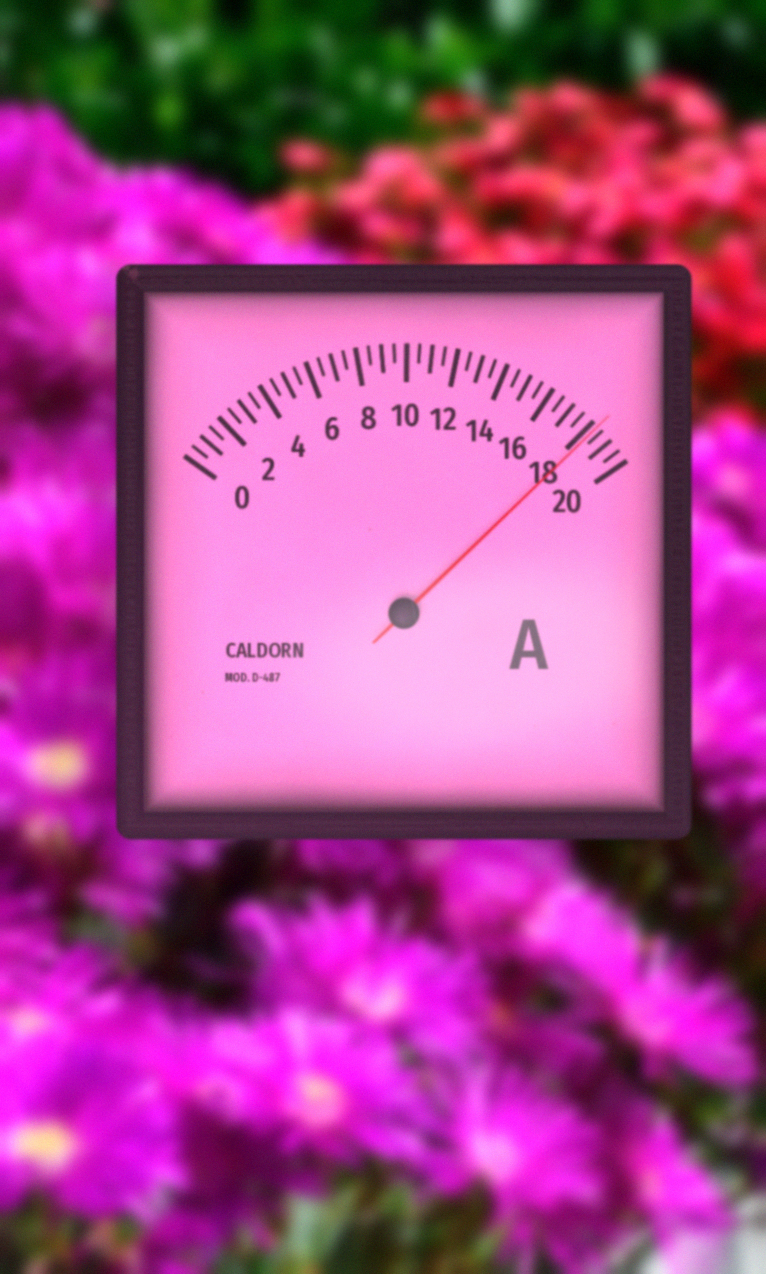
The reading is 18.25 A
